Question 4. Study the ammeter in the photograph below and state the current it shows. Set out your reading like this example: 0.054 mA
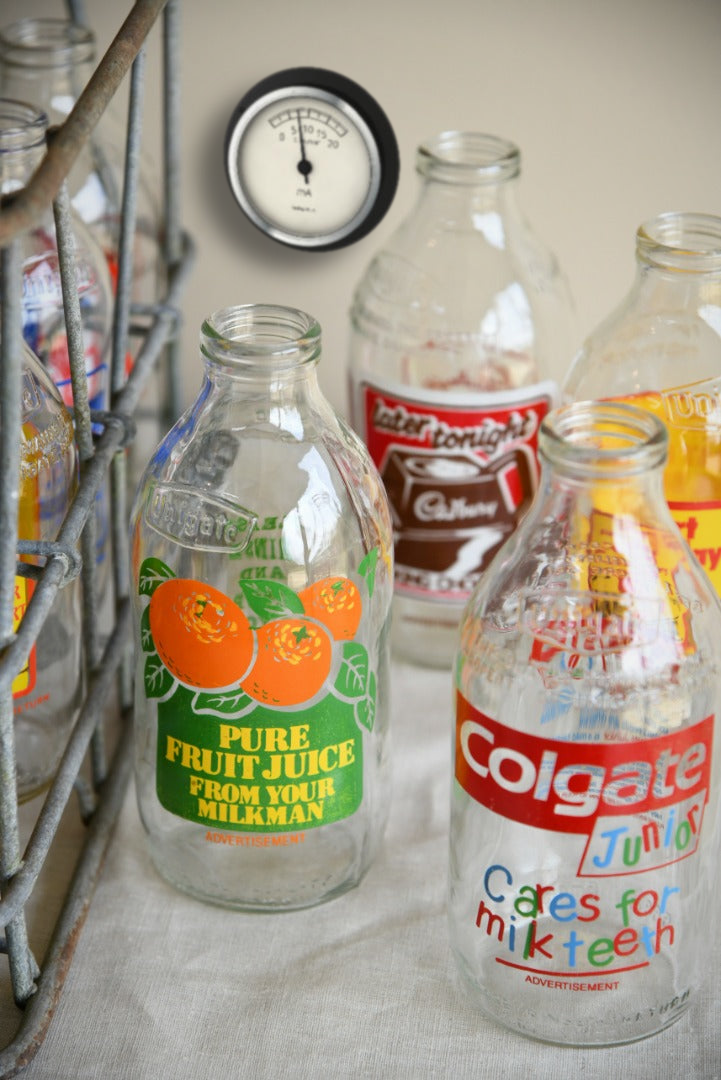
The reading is 7.5 mA
